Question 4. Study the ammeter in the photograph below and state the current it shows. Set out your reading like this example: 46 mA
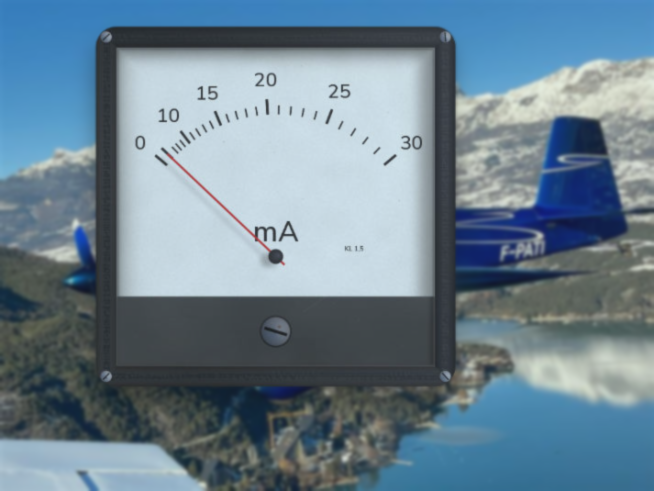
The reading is 5 mA
